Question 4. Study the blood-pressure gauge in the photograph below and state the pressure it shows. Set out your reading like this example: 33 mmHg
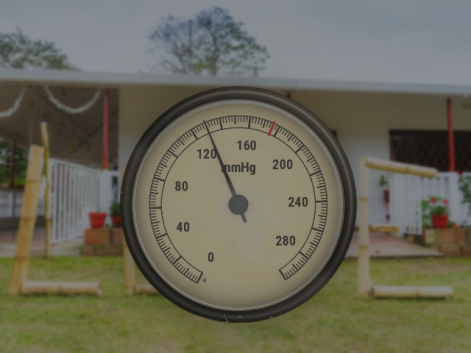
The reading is 130 mmHg
